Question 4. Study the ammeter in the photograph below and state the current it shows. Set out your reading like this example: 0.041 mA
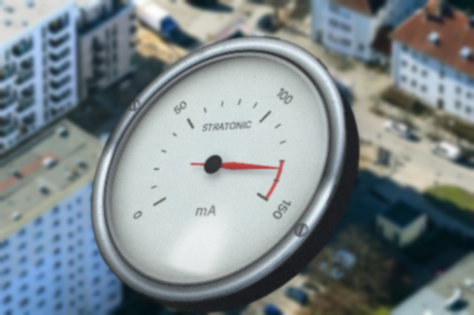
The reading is 135 mA
